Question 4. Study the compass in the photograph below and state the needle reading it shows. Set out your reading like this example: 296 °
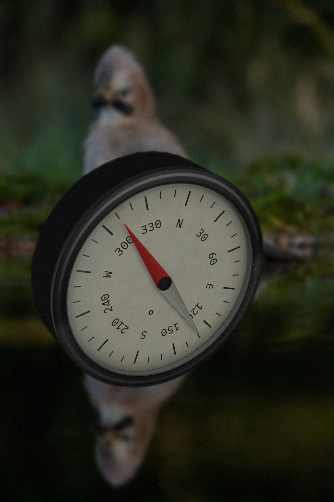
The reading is 310 °
